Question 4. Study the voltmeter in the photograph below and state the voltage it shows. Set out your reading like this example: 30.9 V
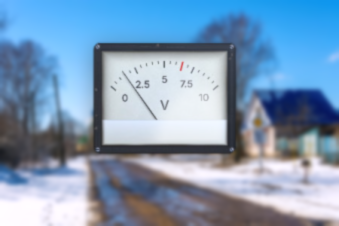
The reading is 1.5 V
